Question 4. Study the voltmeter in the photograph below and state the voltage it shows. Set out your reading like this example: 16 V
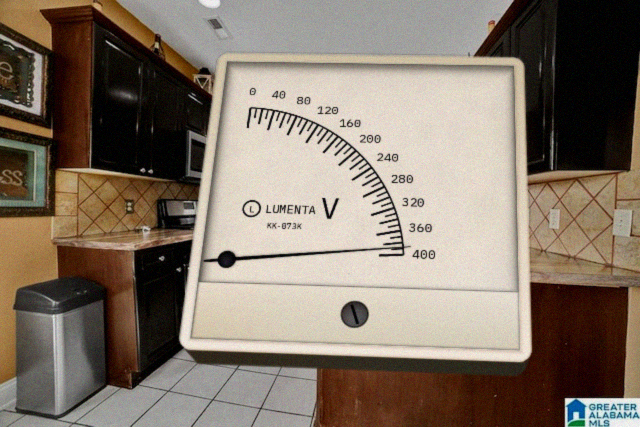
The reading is 390 V
